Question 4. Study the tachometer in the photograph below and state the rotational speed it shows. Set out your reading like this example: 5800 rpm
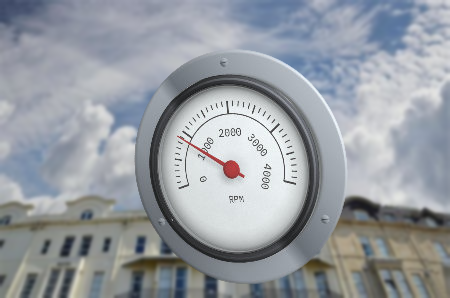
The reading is 900 rpm
